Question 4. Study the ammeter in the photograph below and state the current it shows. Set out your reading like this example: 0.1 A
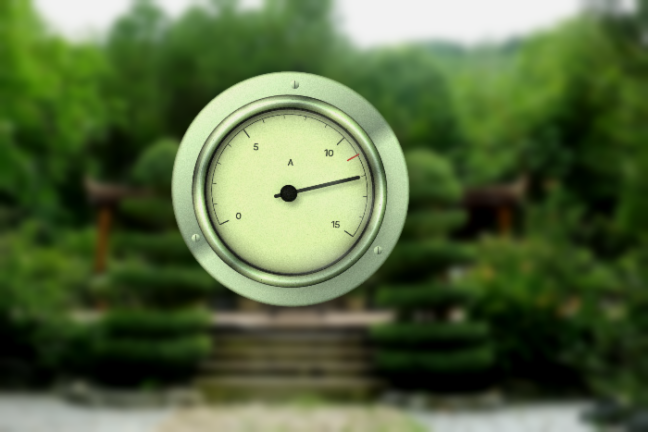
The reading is 12 A
